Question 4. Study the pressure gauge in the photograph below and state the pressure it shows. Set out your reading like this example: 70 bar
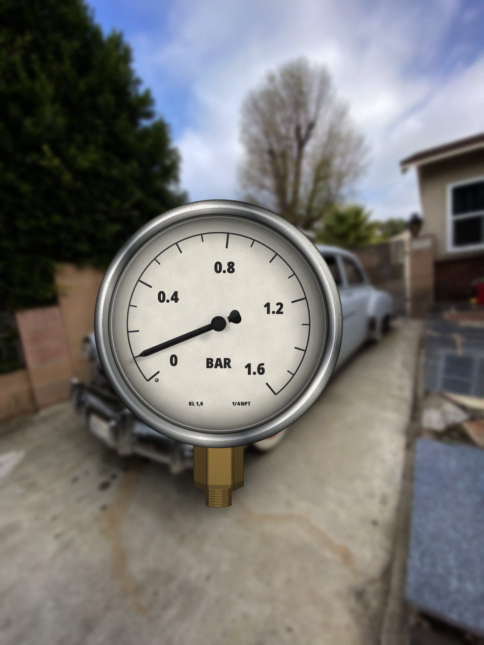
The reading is 0.1 bar
